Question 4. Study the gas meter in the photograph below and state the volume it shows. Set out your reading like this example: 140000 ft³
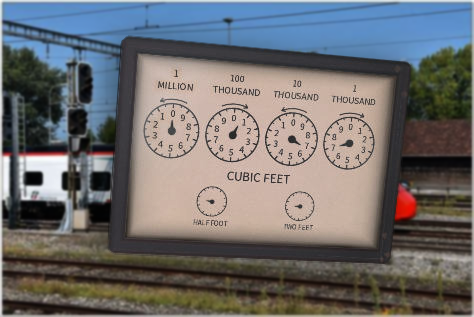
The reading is 6700 ft³
